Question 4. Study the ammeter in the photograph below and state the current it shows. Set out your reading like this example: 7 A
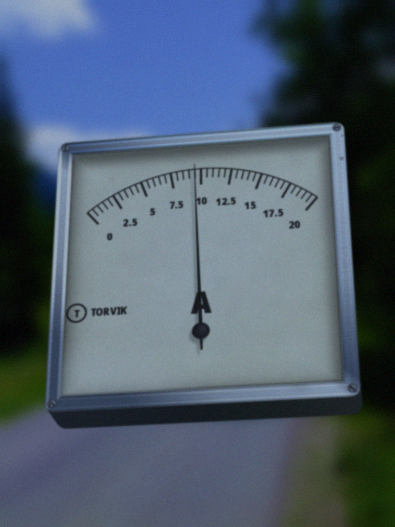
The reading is 9.5 A
